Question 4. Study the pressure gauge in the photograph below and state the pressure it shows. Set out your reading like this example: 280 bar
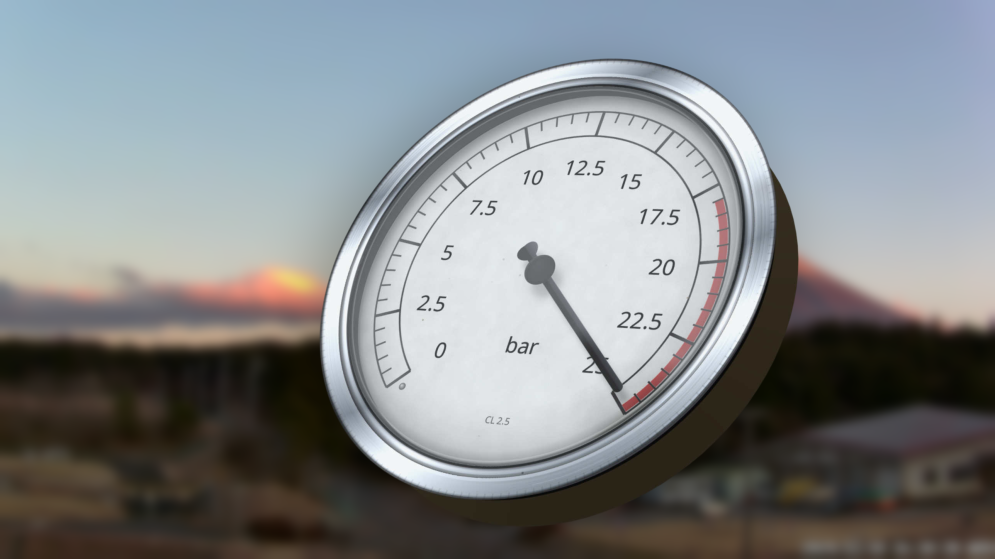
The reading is 24.75 bar
